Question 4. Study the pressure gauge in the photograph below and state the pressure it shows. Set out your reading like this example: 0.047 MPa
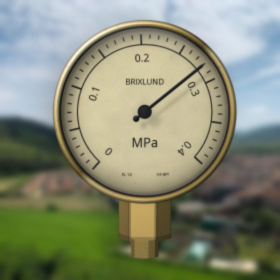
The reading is 0.28 MPa
